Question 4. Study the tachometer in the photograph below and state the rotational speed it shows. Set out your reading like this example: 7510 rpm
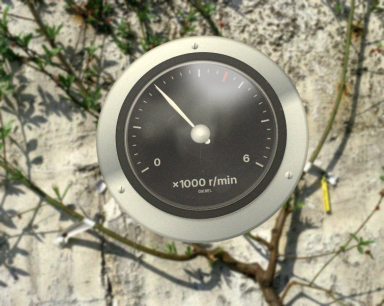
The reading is 2000 rpm
